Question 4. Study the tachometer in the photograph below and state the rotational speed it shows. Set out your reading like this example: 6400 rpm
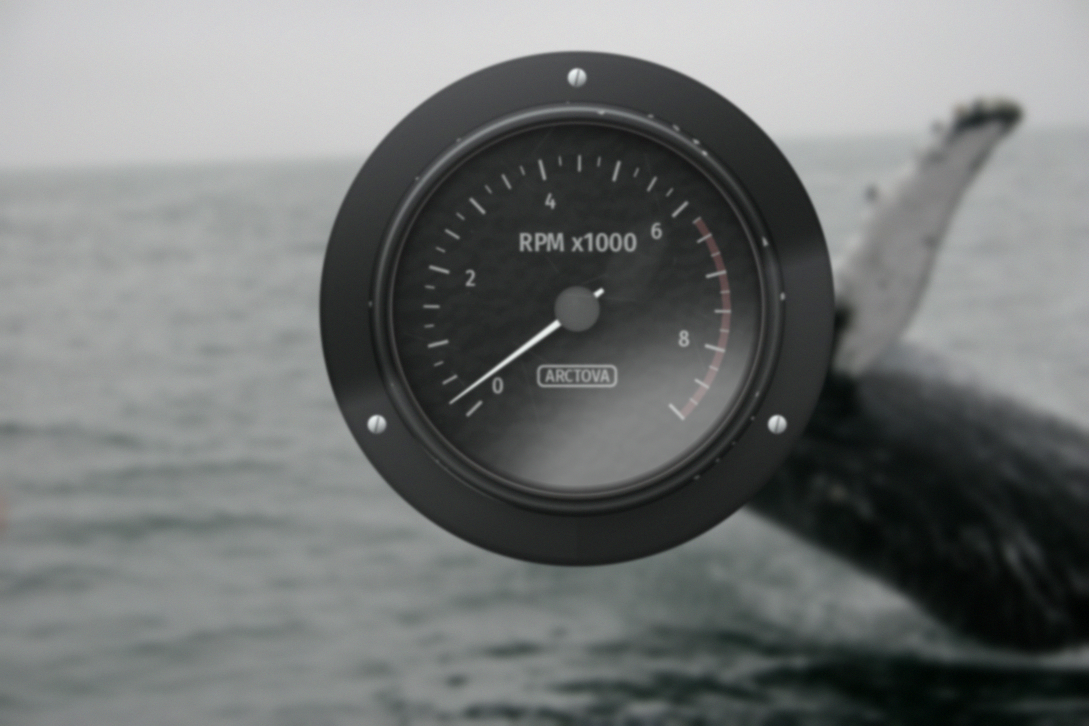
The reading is 250 rpm
